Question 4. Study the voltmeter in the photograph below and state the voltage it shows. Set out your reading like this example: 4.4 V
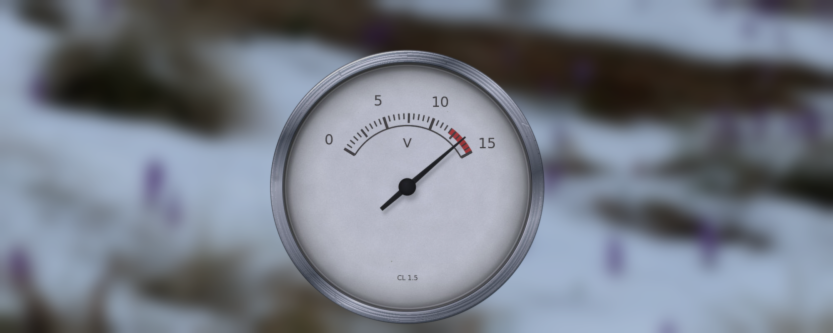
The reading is 13.5 V
